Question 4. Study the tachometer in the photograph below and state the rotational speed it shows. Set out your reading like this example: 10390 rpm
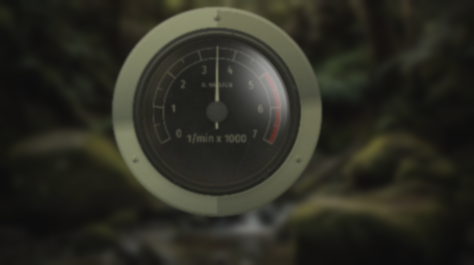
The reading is 3500 rpm
